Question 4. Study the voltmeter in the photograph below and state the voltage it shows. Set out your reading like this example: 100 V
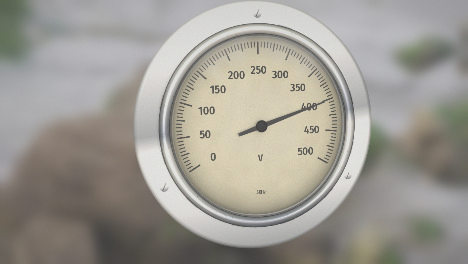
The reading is 400 V
